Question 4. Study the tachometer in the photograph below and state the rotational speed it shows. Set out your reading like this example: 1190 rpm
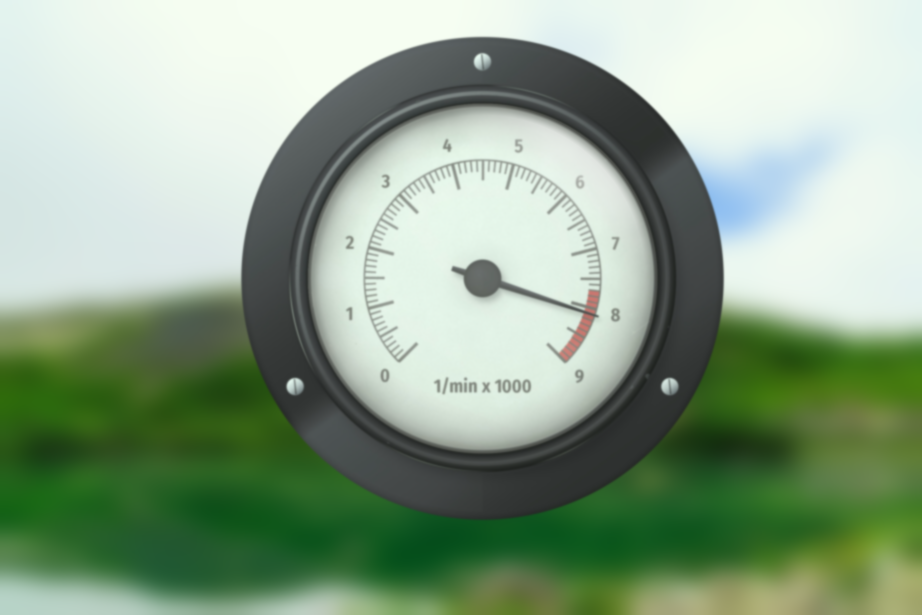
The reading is 8100 rpm
